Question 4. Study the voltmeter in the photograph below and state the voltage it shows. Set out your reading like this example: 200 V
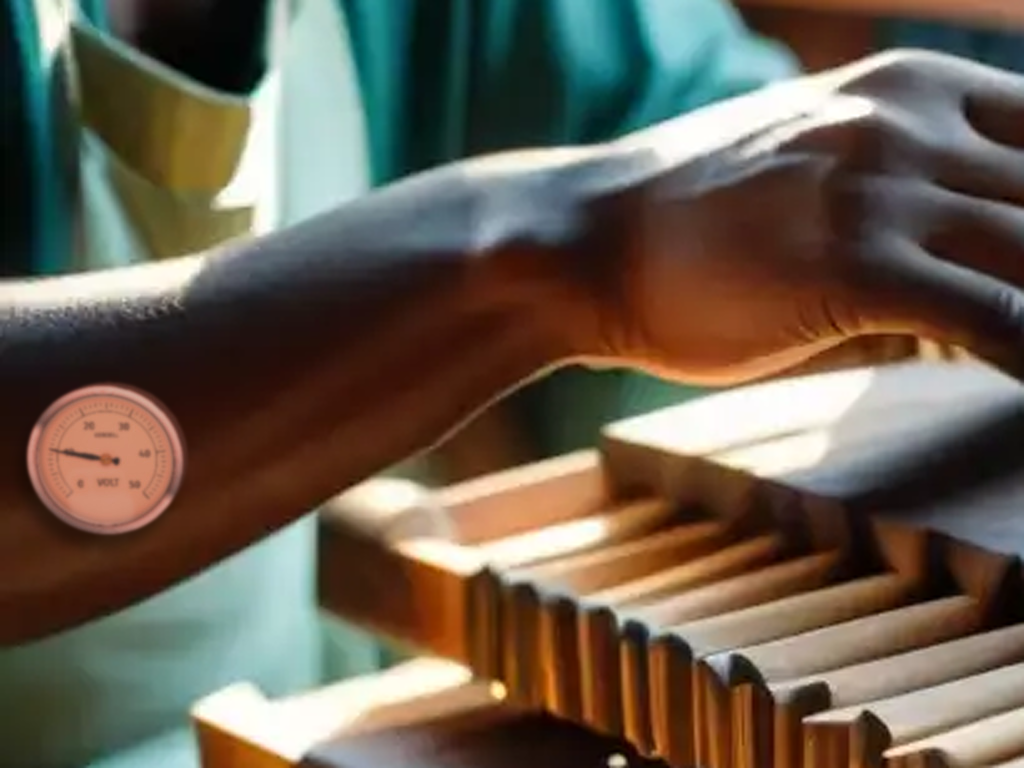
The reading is 10 V
